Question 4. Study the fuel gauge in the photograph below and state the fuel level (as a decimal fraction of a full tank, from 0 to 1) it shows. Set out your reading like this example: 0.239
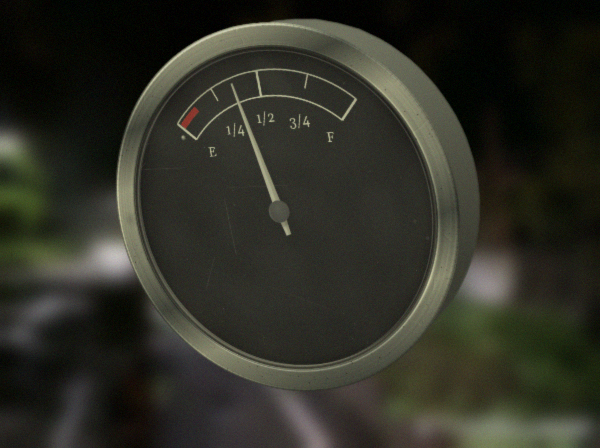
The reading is 0.375
